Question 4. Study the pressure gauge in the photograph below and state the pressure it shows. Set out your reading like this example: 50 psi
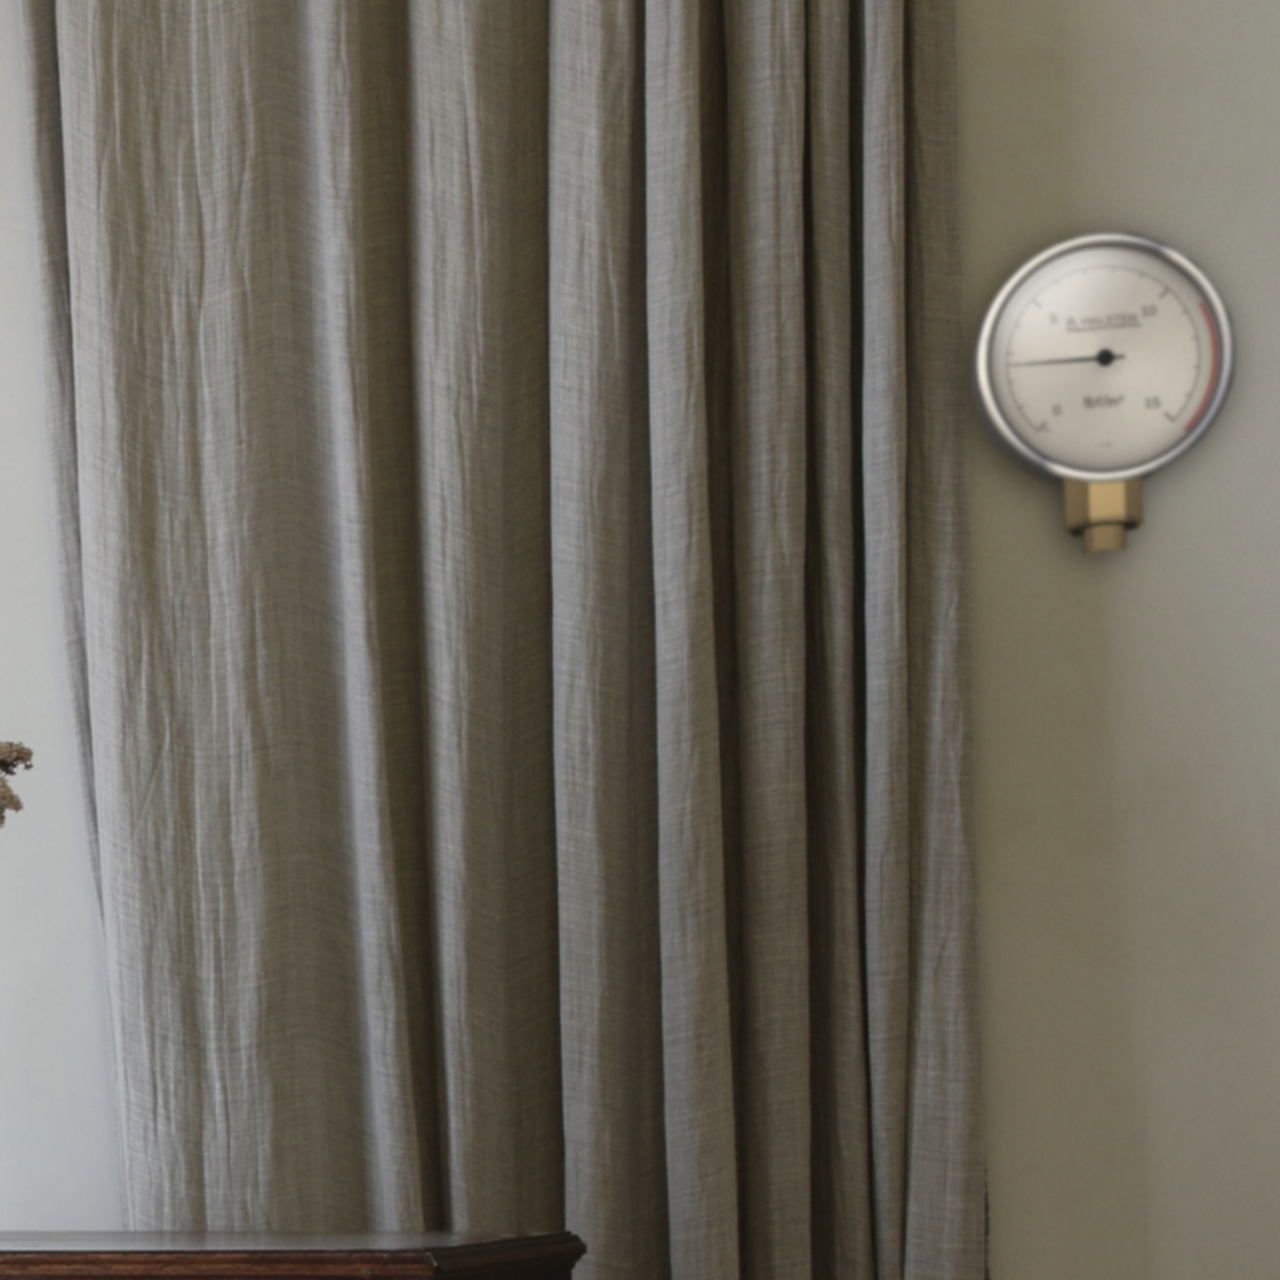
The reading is 2.5 psi
